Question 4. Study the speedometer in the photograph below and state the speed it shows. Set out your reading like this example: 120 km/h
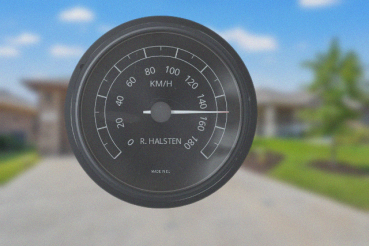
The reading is 150 km/h
